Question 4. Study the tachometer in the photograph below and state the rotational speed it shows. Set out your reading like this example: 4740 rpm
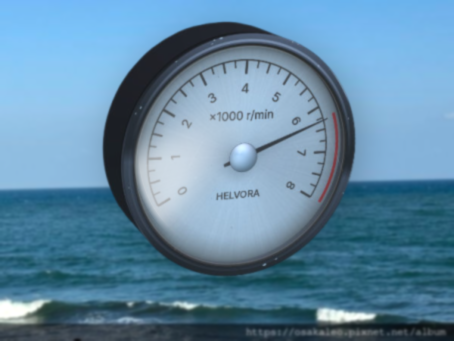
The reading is 6250 rpm
